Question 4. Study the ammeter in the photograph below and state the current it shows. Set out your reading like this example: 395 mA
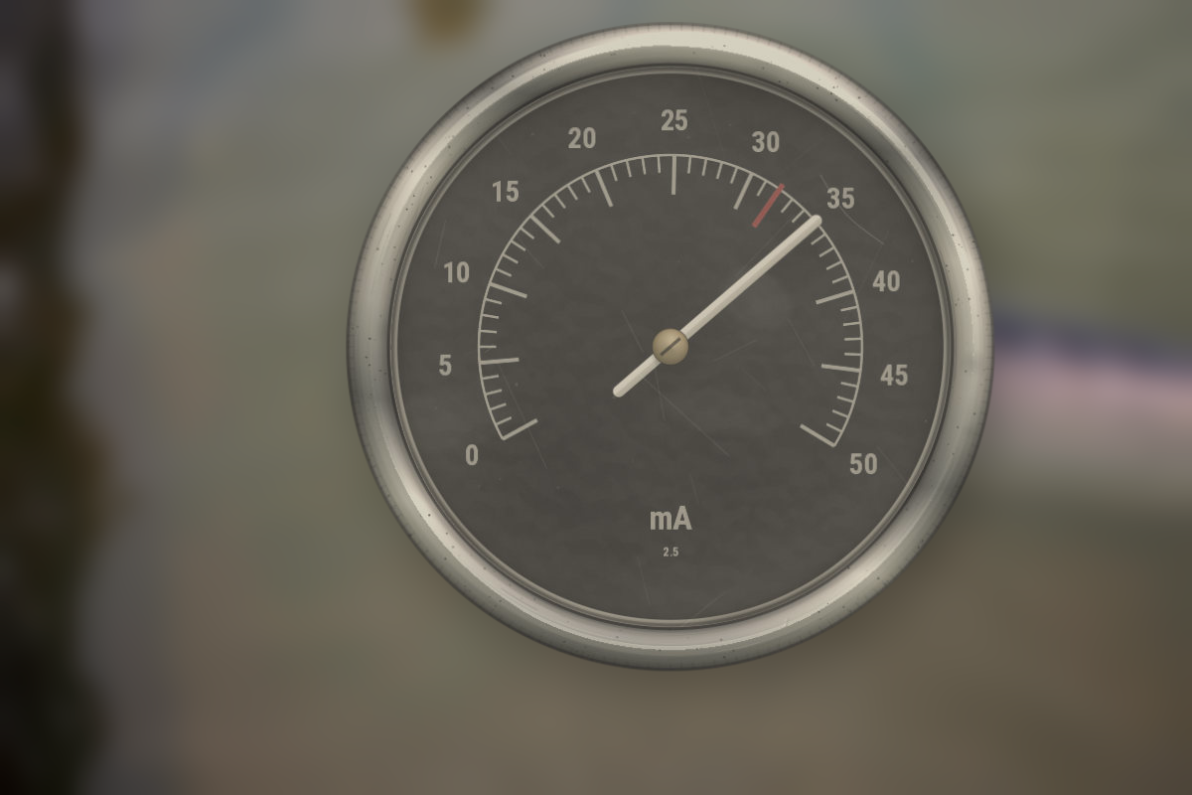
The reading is 35 mA
